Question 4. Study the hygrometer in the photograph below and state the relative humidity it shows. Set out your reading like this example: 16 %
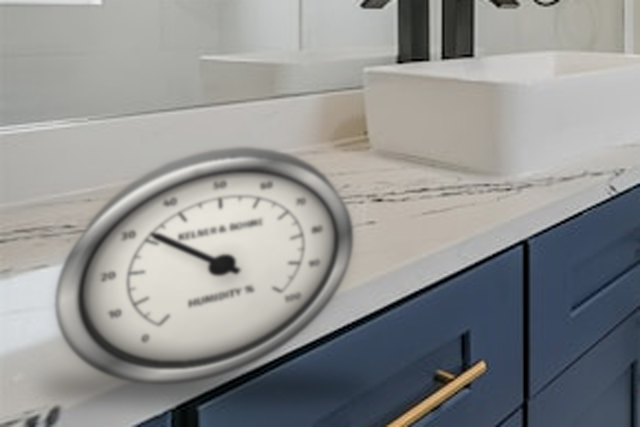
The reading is 32.5 %
